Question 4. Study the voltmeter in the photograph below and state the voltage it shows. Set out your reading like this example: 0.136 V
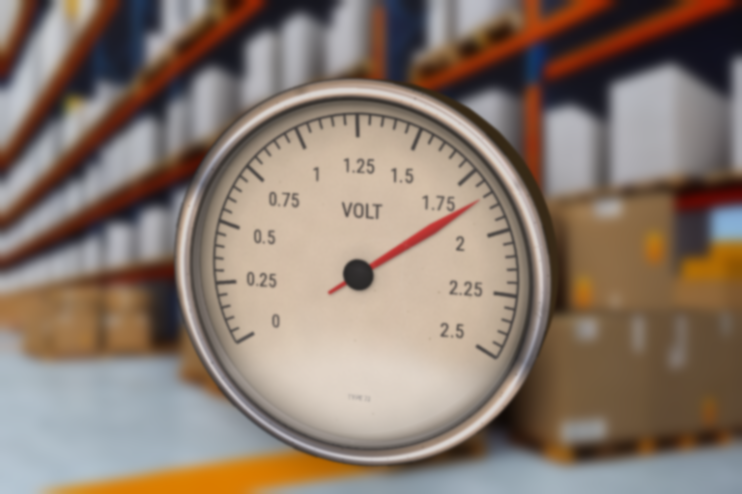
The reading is 1.85 V
